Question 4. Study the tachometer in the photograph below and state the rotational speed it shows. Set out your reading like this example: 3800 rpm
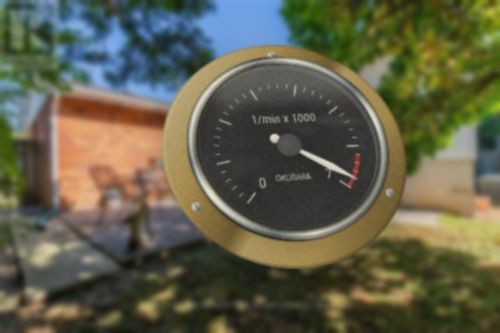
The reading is 6800 rpm
